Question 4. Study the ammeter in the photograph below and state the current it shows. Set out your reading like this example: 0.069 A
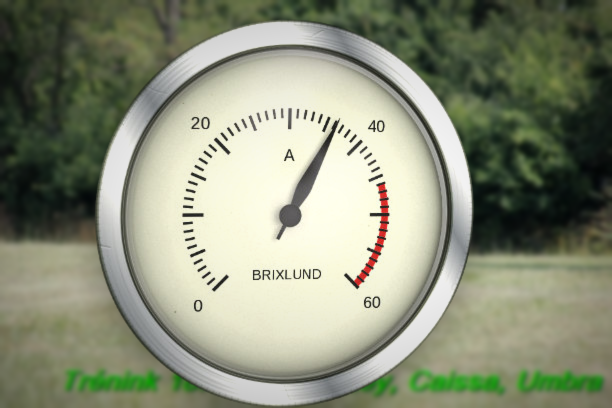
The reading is 36 A
